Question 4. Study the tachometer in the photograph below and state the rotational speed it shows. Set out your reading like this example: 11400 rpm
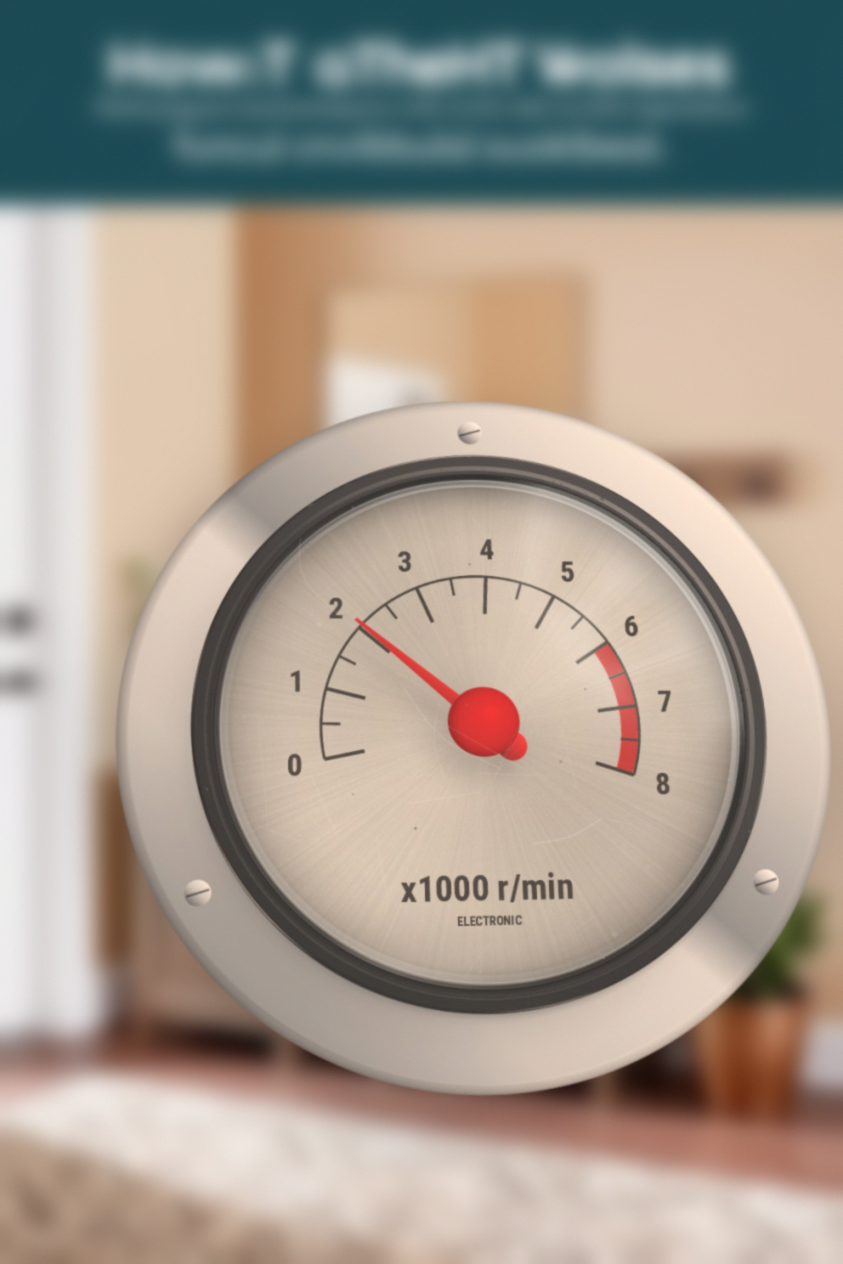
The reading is 2000 rpm
